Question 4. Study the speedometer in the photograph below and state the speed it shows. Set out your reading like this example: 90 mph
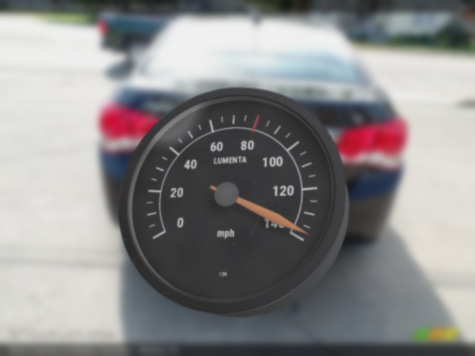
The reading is 137.5 mph
